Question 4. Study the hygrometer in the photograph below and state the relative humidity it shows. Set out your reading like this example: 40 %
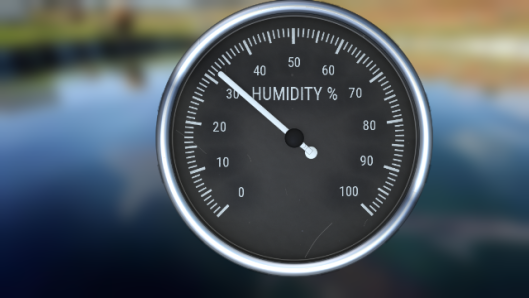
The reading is 32 %
